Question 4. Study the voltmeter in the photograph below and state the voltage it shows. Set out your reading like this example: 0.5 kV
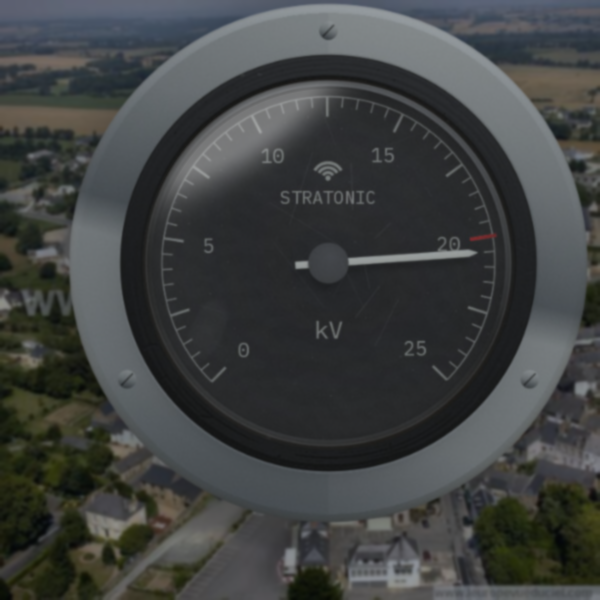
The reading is 20.5 kV
